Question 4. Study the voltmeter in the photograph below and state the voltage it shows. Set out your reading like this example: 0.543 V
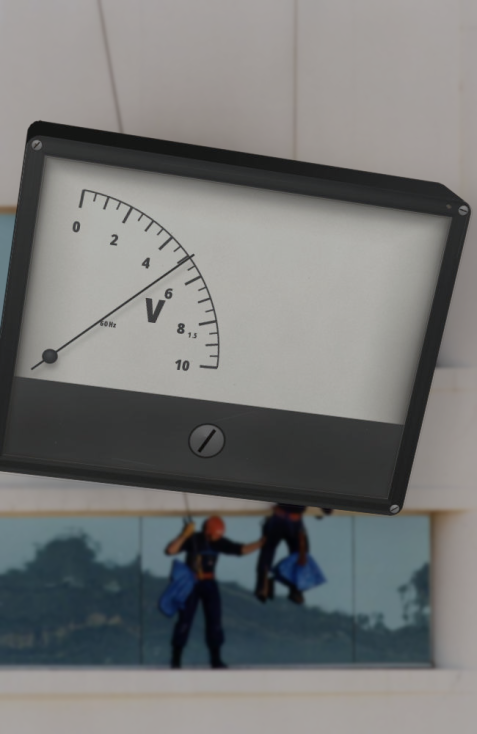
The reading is 5 V
